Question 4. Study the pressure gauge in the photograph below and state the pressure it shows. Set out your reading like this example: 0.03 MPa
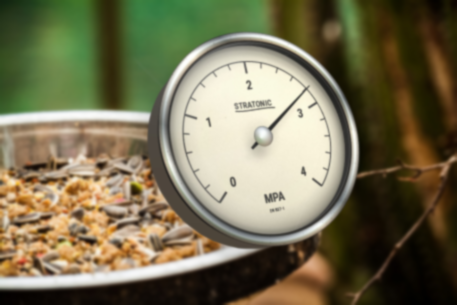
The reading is 2.8 MPa
